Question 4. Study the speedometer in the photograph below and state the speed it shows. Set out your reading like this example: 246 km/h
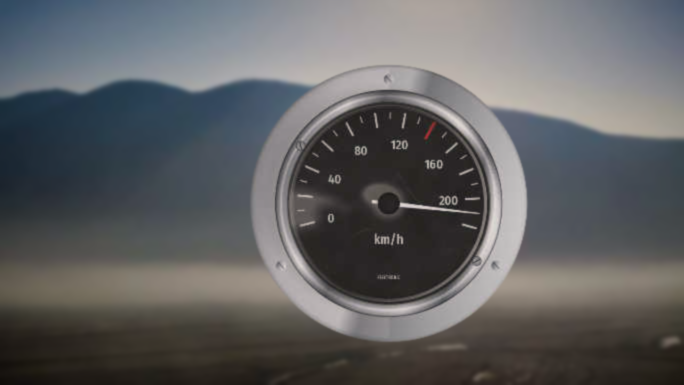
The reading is 210 km/h
